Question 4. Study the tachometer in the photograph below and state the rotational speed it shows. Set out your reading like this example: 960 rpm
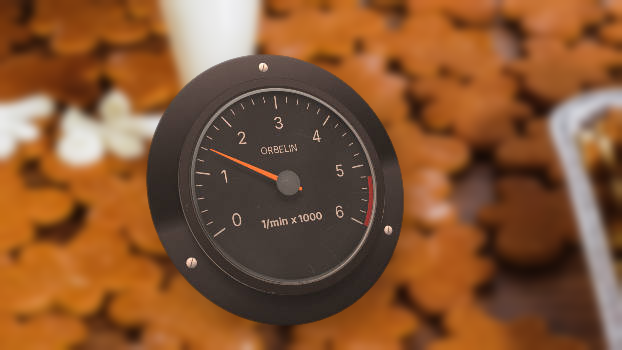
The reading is 1400 rpm
